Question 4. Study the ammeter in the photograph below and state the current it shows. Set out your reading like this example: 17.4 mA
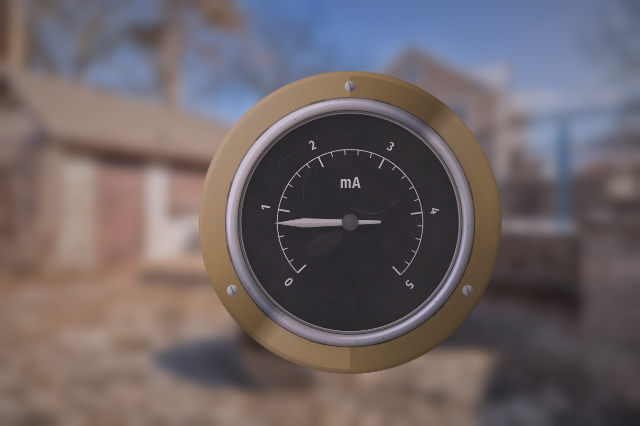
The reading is 0.8 mA
